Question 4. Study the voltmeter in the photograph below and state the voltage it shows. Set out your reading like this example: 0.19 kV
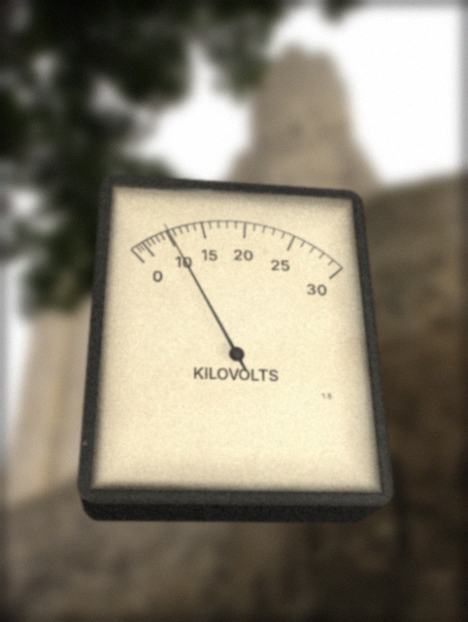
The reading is 10 kV
